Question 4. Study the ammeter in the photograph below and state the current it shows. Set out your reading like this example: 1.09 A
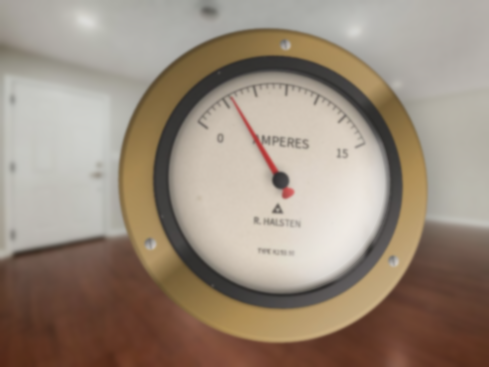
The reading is 3 A
